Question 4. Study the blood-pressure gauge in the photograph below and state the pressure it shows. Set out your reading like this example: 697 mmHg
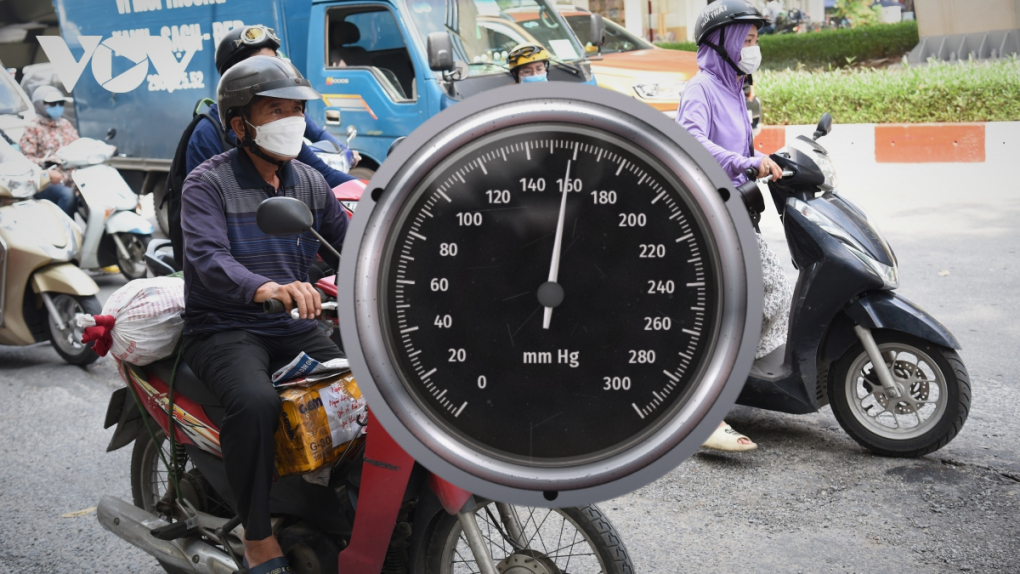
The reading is 158 mmHg
